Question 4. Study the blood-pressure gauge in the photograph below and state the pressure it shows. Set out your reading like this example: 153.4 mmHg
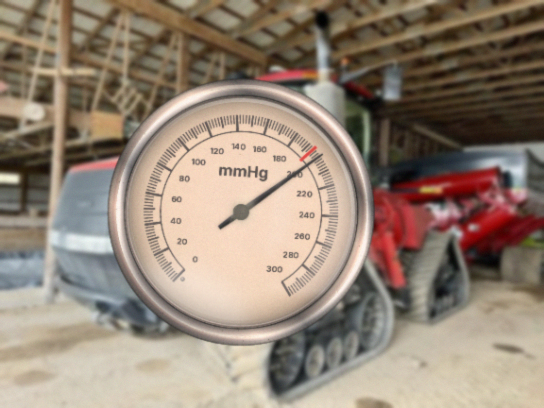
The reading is 200 mmHg
